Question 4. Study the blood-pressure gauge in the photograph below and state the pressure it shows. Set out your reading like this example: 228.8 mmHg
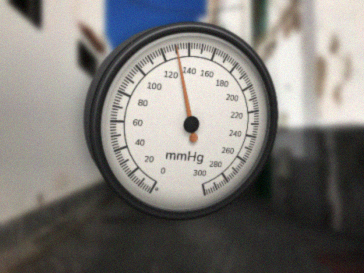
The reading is 130 mmHg
